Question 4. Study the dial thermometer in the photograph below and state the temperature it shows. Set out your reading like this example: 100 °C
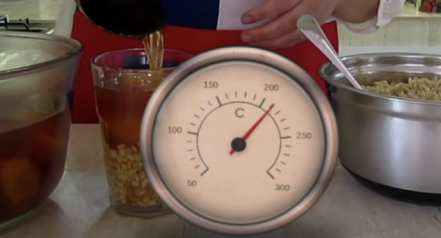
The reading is 210 °C
